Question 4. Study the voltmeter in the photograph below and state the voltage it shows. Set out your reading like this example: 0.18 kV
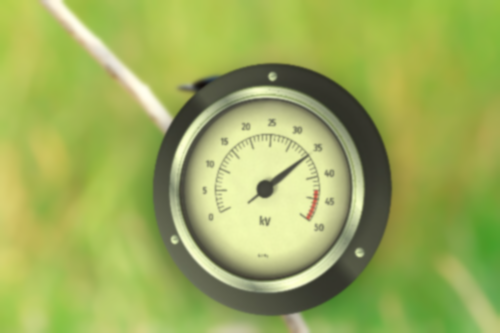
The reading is 35 kV
